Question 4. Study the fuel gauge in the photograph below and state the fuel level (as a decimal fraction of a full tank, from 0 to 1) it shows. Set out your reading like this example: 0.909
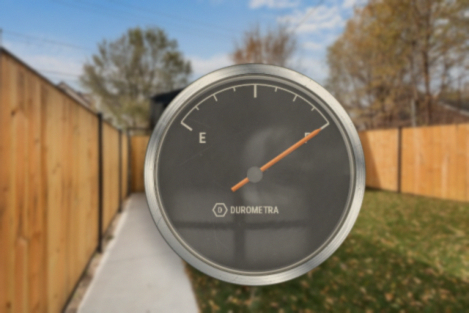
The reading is 1
